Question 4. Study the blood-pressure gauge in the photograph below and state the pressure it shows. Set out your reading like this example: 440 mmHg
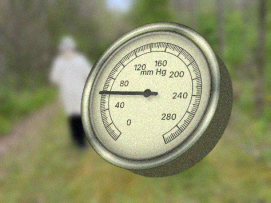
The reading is 60 mmHg
